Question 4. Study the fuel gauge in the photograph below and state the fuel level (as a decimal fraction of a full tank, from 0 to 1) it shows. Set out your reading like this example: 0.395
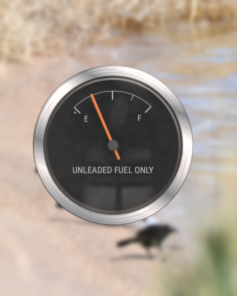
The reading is 0.25
